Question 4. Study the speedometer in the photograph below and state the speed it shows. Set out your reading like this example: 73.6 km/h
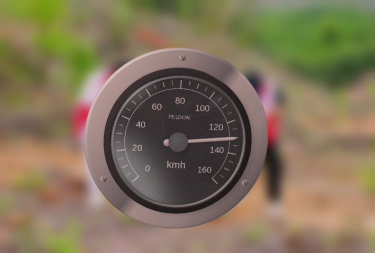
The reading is 130 km/h
